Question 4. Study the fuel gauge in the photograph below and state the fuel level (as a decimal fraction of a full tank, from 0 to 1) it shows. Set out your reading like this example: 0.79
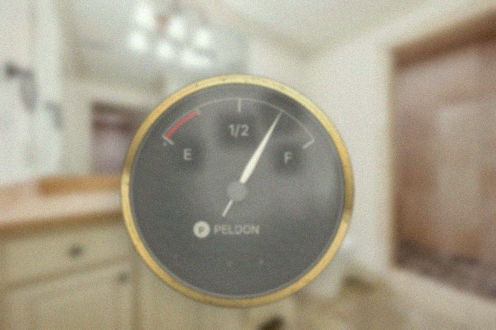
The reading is 0.75
